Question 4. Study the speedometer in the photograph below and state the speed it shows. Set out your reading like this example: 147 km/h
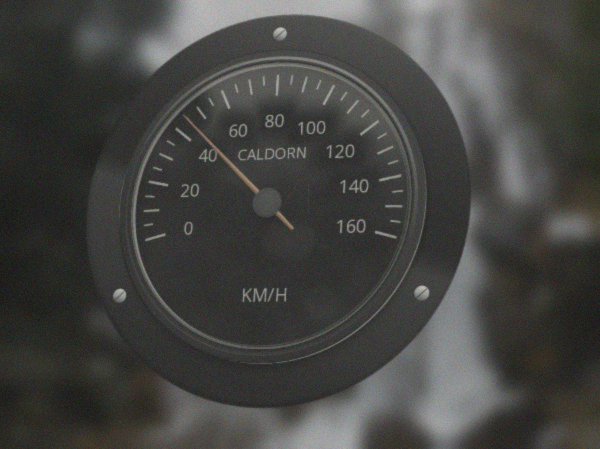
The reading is 45 km/h
